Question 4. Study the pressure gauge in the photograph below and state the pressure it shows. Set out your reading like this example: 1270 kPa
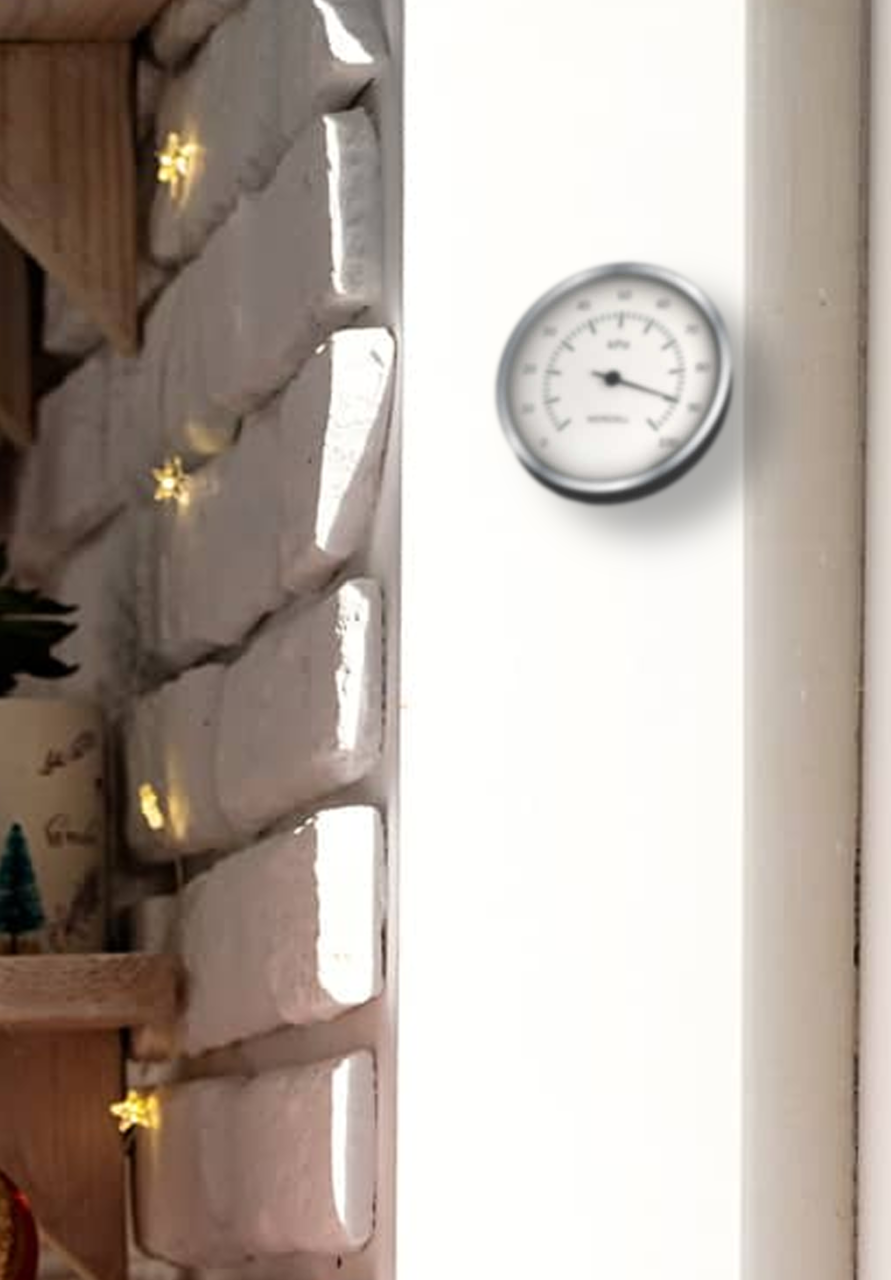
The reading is 90 kPa
